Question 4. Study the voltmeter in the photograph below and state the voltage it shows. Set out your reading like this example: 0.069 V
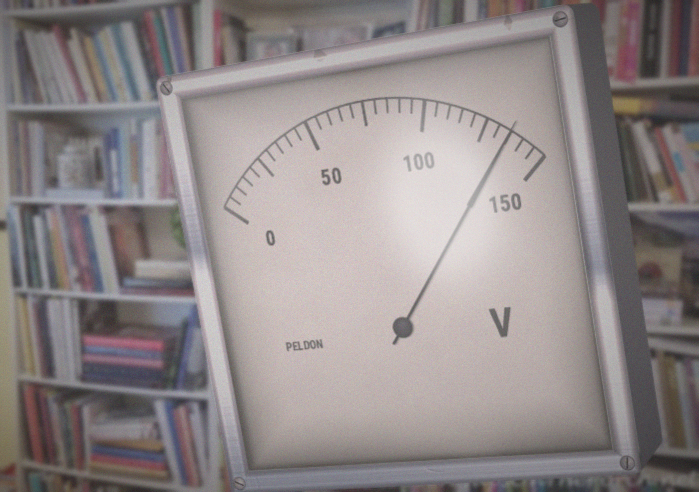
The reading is 135 V
